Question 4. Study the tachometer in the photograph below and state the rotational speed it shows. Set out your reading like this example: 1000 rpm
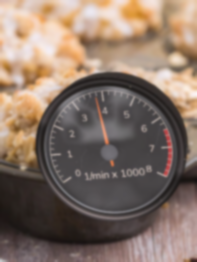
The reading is 3800 rpm
